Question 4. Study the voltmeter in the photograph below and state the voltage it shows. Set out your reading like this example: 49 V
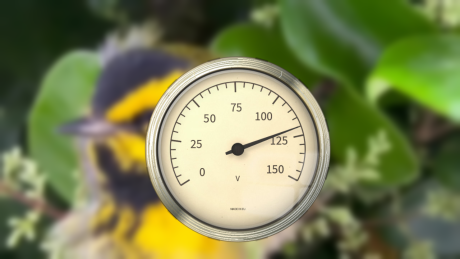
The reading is 120 V
